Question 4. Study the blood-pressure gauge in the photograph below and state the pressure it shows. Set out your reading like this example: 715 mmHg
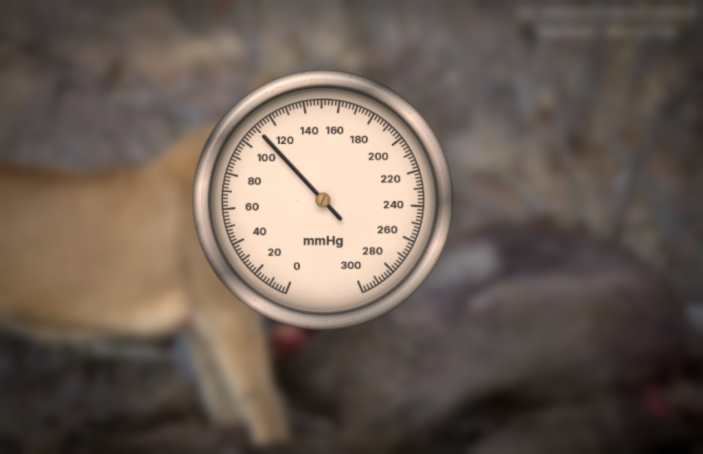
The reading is 110 mmHg
